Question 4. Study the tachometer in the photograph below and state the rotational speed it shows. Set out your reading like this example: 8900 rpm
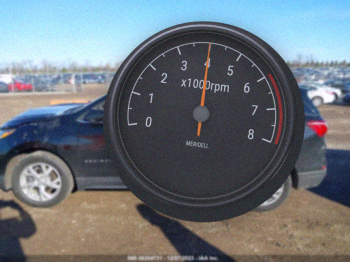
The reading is 4000 rpm
